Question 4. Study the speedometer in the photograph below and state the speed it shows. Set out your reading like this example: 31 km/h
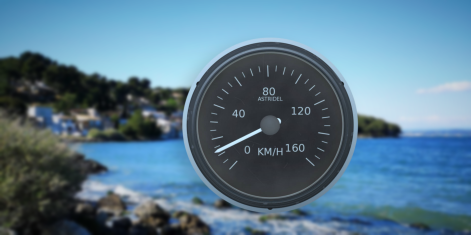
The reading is 12.5 km/h
